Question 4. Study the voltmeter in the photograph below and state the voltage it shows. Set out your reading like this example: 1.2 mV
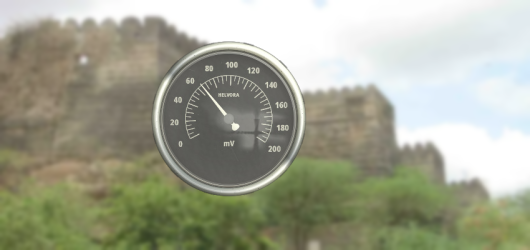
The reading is 65 mV
